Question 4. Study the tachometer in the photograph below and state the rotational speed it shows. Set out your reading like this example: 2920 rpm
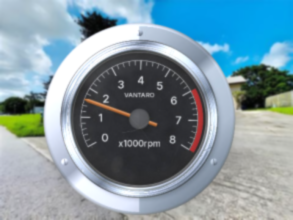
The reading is 1600 rpm
